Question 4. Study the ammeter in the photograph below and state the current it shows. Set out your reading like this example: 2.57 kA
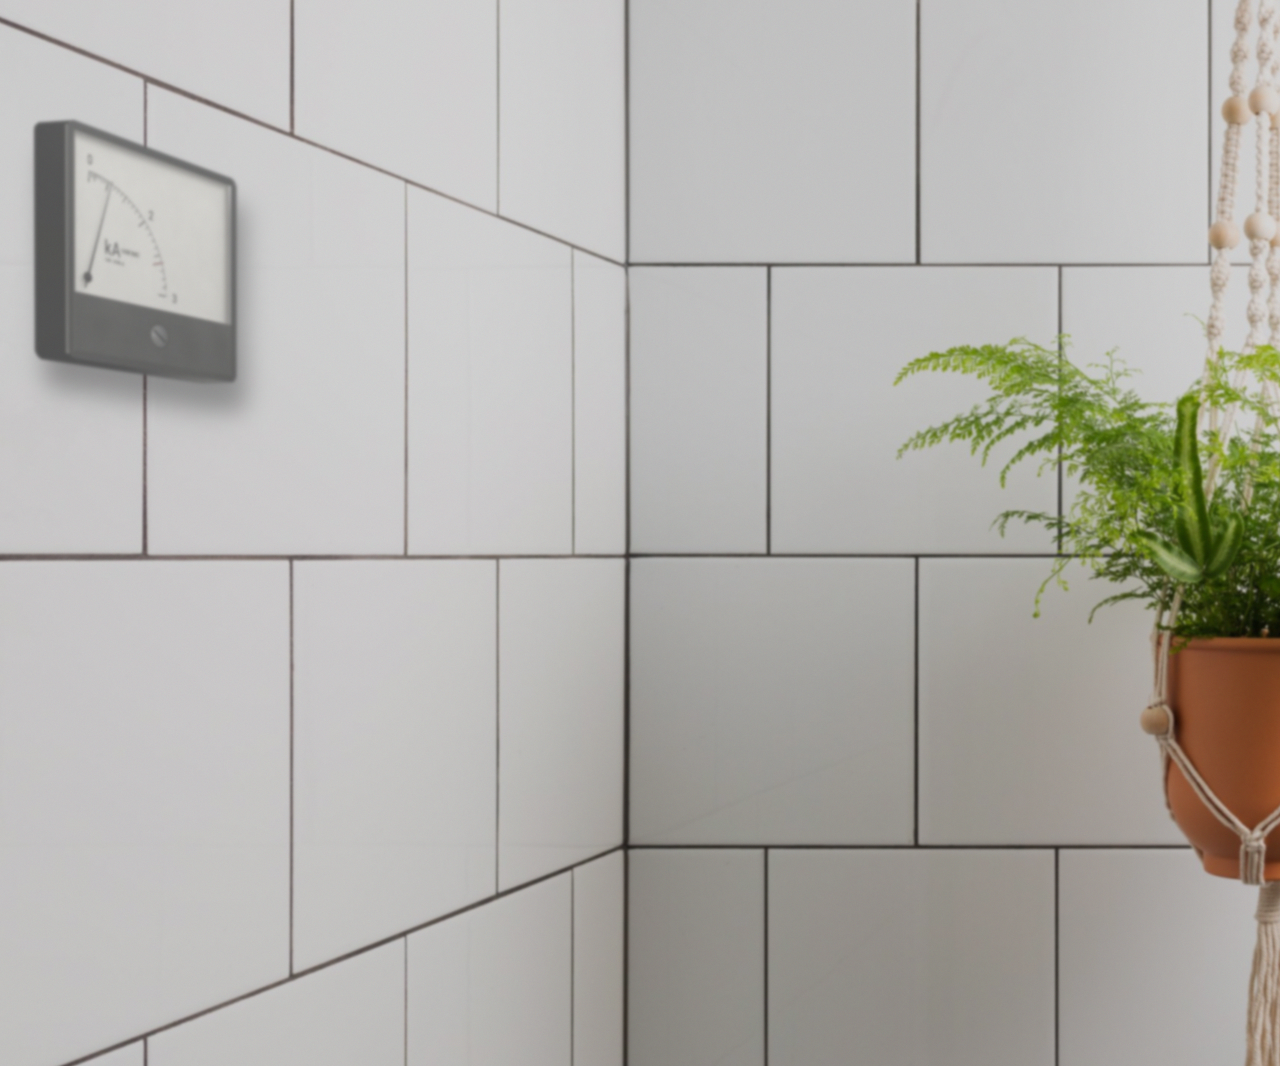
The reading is 1 kA
